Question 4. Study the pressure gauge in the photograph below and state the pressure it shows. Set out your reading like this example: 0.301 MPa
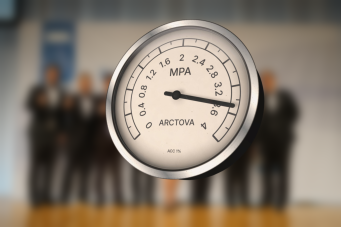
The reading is 3.5 MPa
